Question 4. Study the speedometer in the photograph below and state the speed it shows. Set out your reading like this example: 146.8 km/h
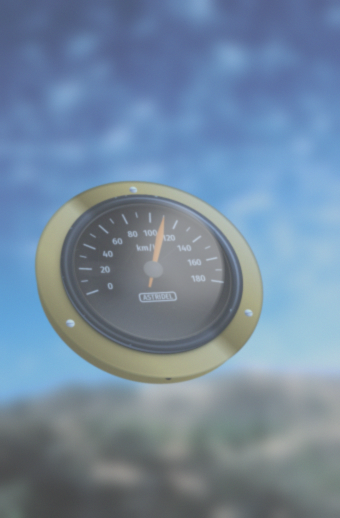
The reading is 110 km/h
